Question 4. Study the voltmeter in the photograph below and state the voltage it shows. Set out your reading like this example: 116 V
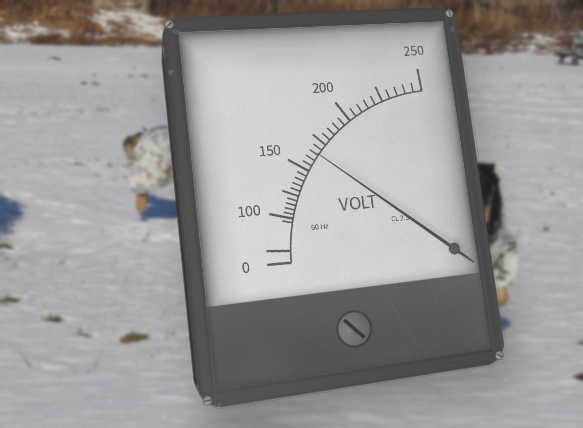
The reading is 165 V
